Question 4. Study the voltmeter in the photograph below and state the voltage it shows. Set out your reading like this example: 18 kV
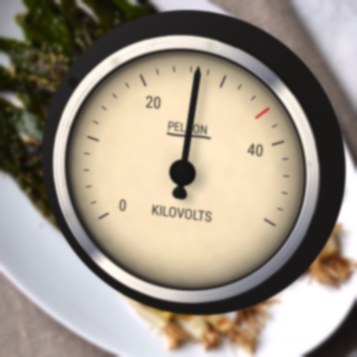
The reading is 27 kV
